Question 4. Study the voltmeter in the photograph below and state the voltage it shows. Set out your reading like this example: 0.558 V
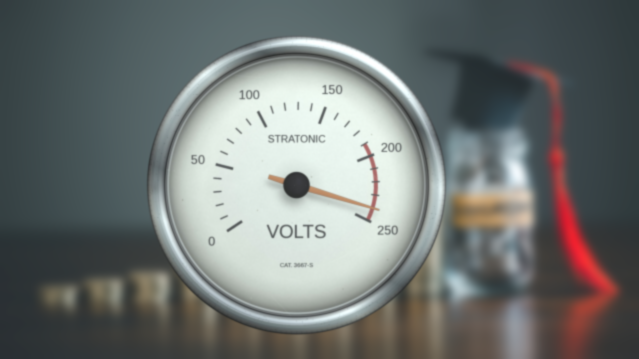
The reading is 240 V
